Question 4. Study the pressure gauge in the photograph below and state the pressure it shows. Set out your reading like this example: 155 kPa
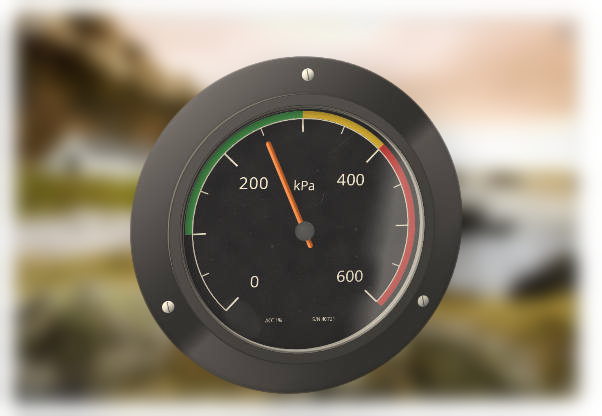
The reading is 250 kPa
